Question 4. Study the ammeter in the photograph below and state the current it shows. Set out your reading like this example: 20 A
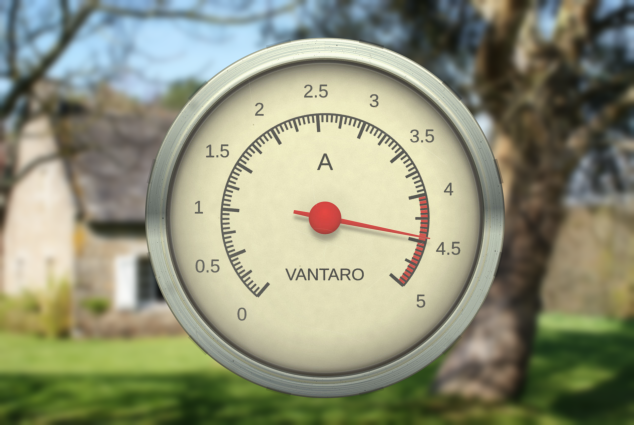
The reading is 4.45 A
